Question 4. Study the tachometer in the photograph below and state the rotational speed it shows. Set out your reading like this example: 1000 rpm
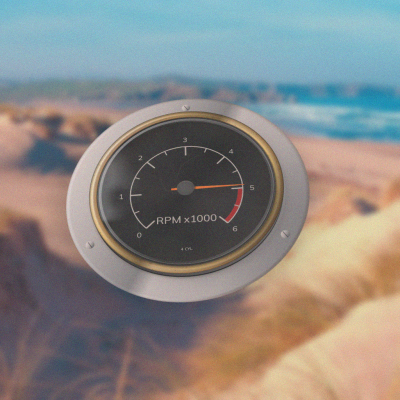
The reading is 5000 rpm
